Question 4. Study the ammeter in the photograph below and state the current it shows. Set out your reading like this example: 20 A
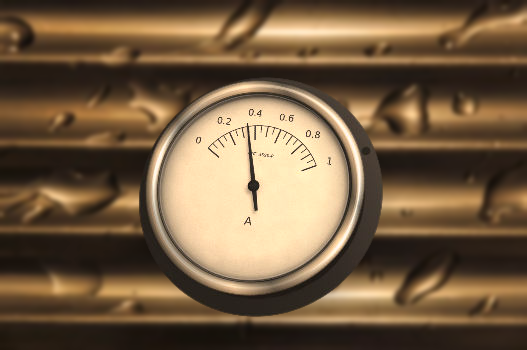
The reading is 0.35 A
